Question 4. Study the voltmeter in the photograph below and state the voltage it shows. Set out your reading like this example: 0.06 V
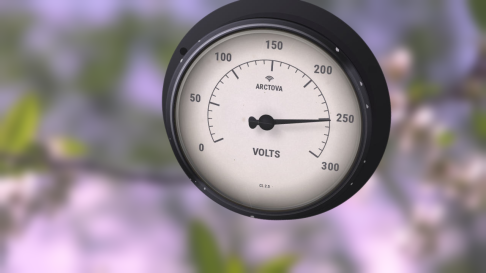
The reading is 250 V
